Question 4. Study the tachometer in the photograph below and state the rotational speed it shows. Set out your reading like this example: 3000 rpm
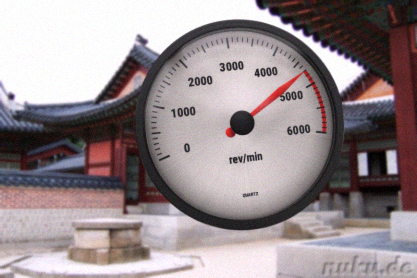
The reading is 4700 rpm
